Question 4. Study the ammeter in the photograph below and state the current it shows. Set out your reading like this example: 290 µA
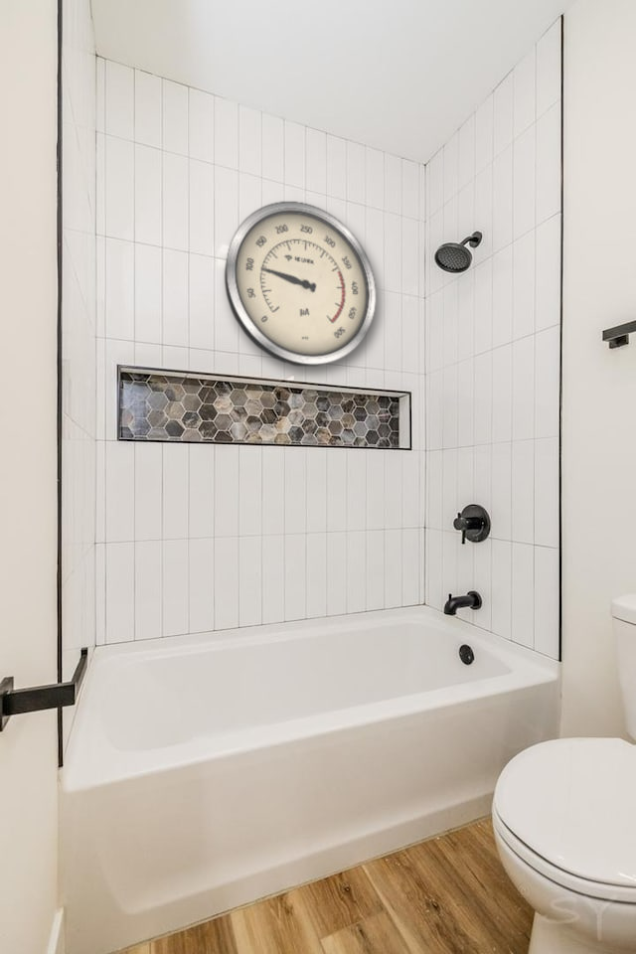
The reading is 100 µA
